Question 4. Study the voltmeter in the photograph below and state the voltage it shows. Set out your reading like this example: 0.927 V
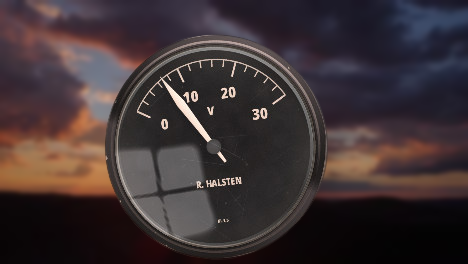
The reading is 7 V
